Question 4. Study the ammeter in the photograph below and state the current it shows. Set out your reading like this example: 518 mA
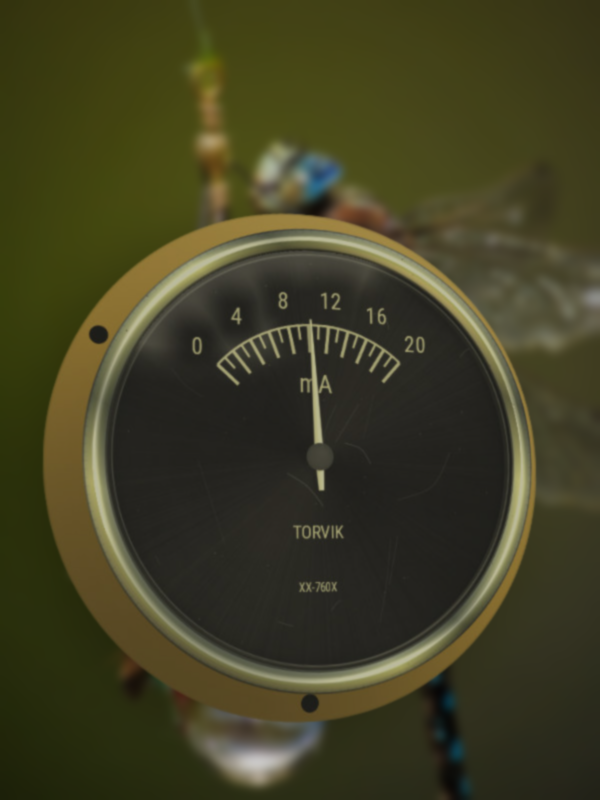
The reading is 10 mA
